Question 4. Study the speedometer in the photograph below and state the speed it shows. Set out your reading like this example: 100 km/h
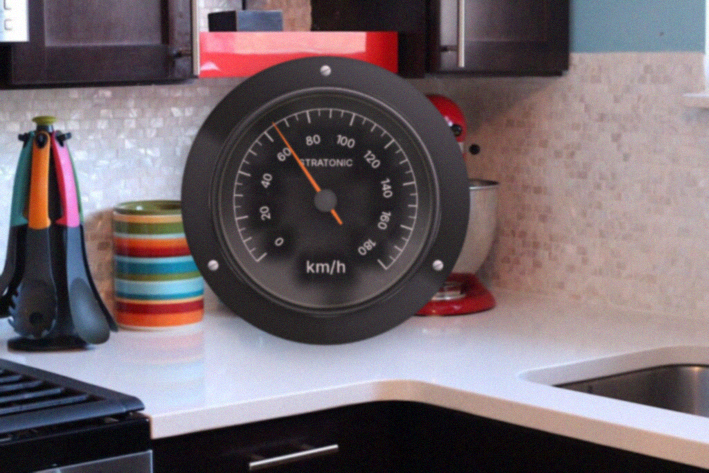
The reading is 65 km/h
